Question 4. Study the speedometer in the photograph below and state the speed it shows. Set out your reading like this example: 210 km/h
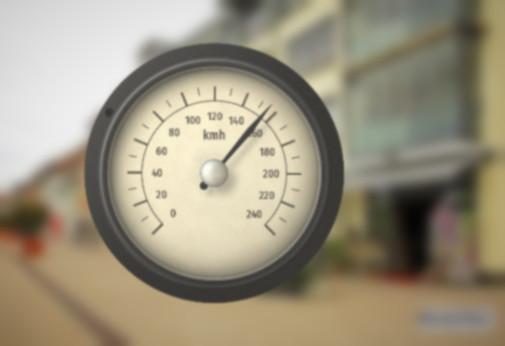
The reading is 155 km/h
